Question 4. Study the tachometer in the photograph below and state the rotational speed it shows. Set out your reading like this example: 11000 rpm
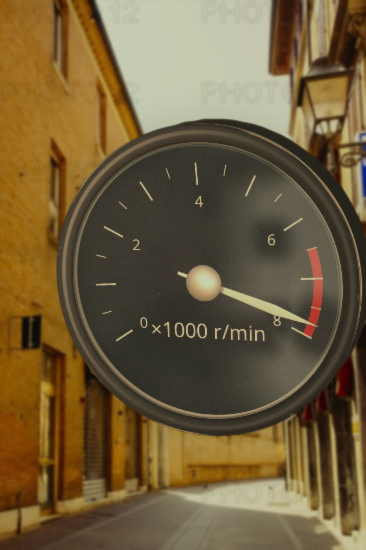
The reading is 7750 rpm
